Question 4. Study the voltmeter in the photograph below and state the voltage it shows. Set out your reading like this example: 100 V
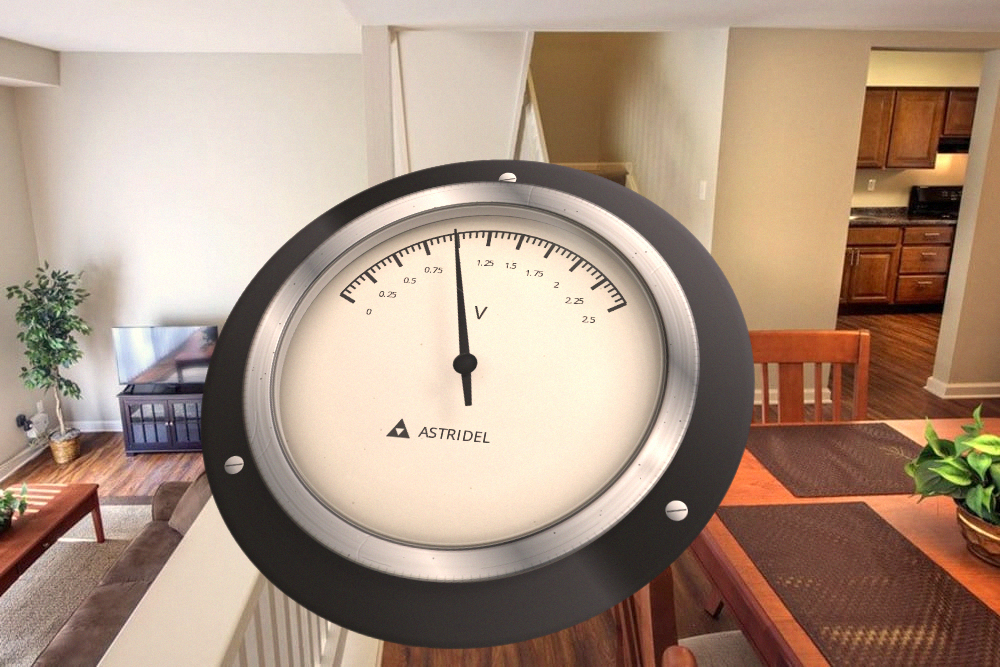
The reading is 1 V
